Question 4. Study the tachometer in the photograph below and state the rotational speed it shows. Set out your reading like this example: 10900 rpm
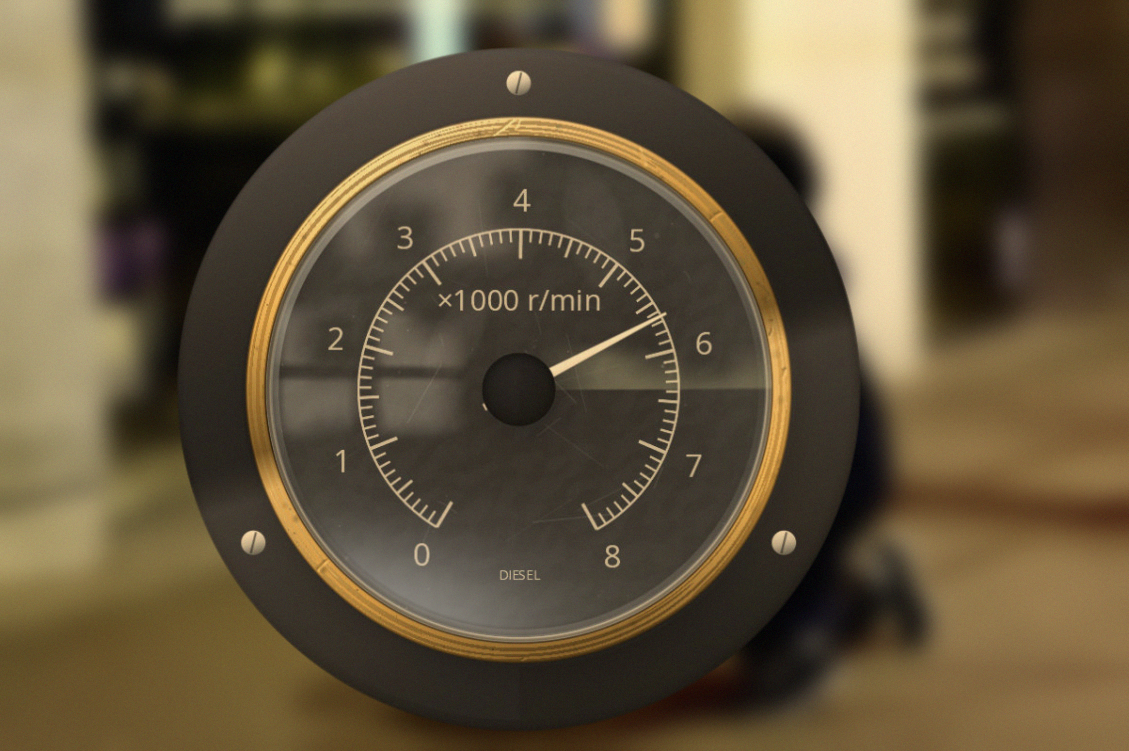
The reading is 5650 rpm
